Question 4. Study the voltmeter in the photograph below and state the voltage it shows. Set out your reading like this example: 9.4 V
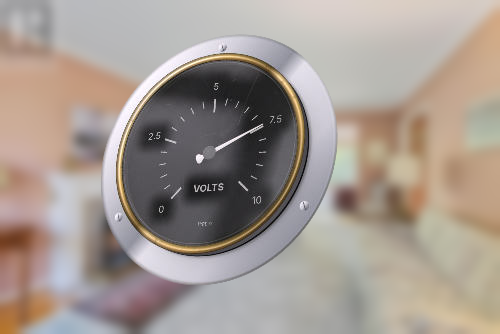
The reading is 7.5 V
